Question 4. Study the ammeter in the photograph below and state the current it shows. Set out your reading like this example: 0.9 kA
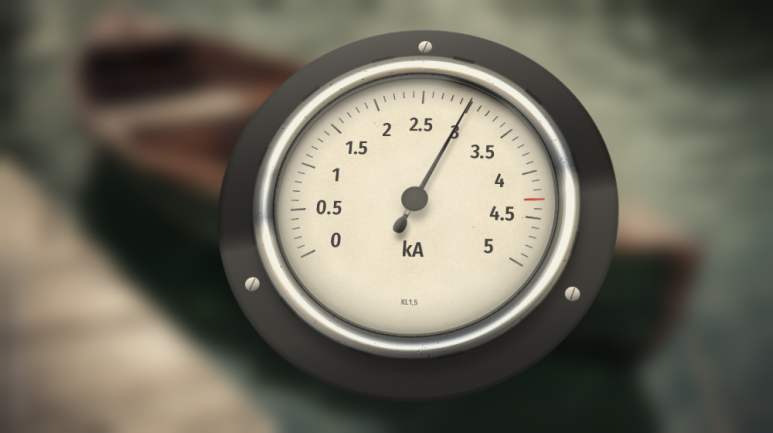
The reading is 3 kA
